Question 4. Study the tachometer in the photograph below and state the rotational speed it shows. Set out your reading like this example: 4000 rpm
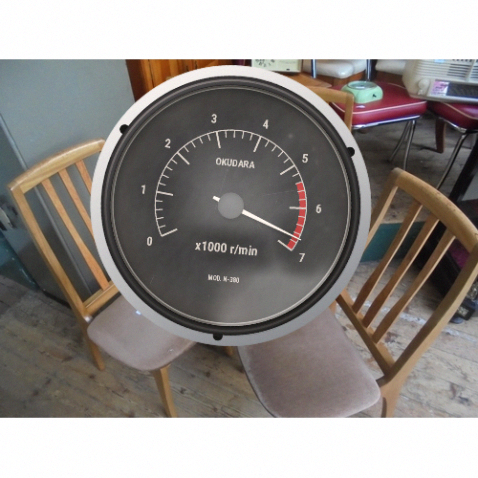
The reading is 6700 rpm
